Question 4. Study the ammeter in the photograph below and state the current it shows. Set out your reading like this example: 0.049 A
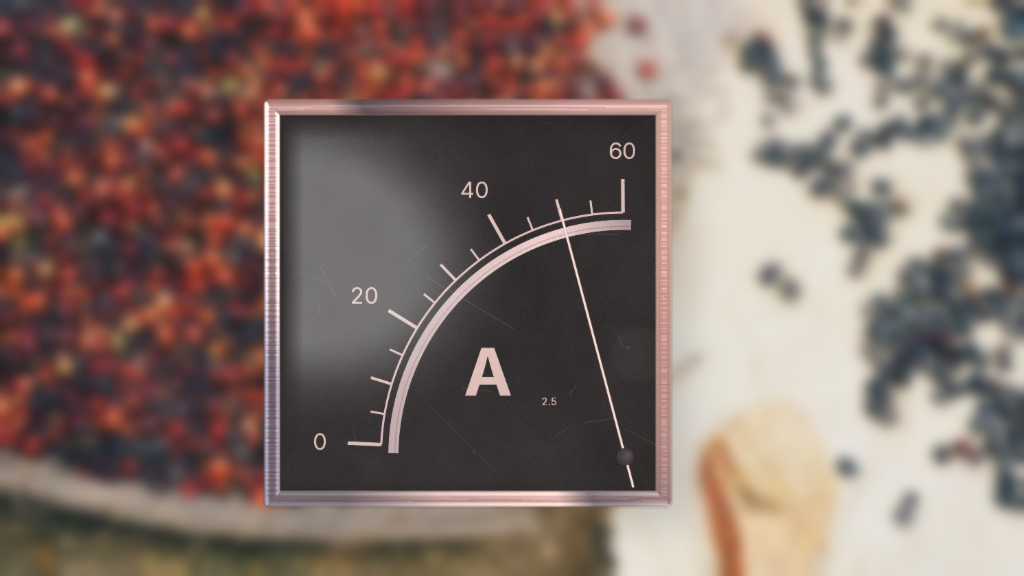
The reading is 50 A
